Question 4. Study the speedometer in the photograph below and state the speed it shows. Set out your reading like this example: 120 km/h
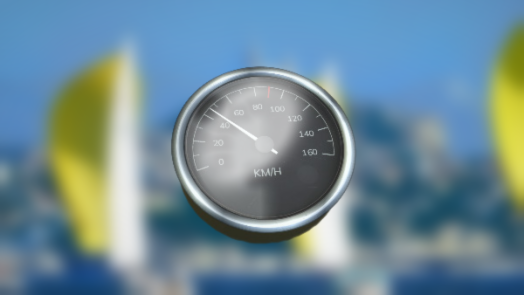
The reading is 45 km/h
